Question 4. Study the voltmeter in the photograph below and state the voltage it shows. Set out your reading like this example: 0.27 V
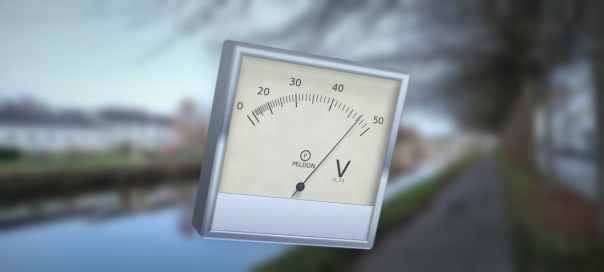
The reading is 47 V
